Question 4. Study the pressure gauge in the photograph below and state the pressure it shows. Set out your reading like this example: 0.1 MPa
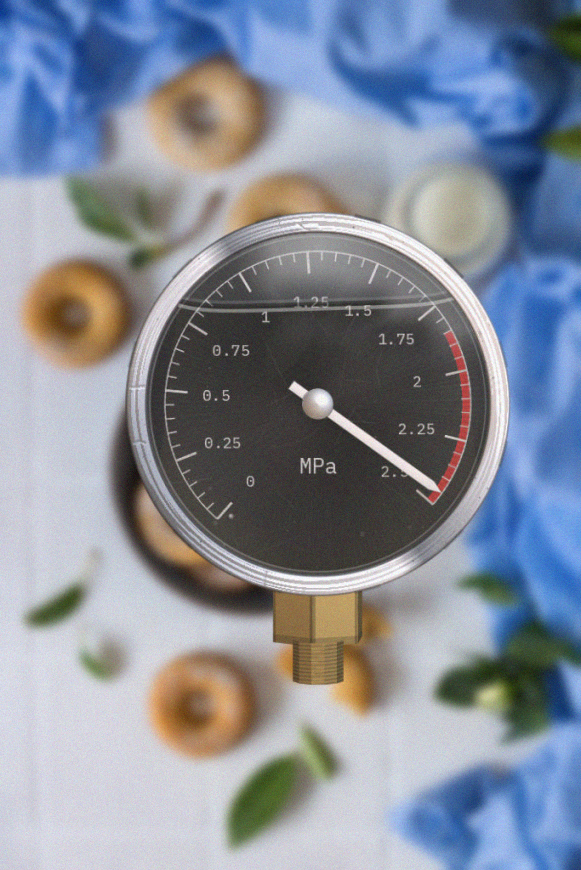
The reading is 2.45 MPa
